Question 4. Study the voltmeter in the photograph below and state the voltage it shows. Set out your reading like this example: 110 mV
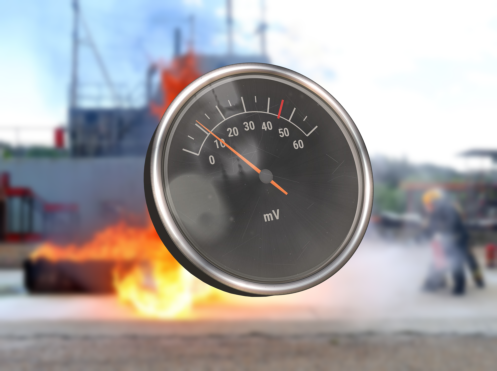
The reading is 10 mV
